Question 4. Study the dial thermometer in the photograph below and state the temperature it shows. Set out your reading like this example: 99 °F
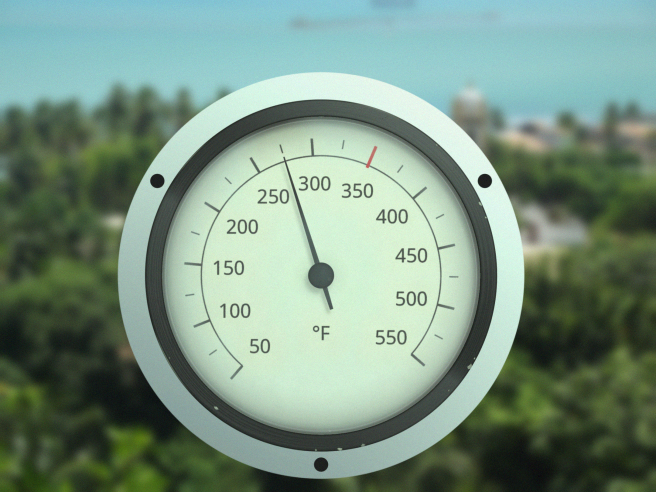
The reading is 275 °F
